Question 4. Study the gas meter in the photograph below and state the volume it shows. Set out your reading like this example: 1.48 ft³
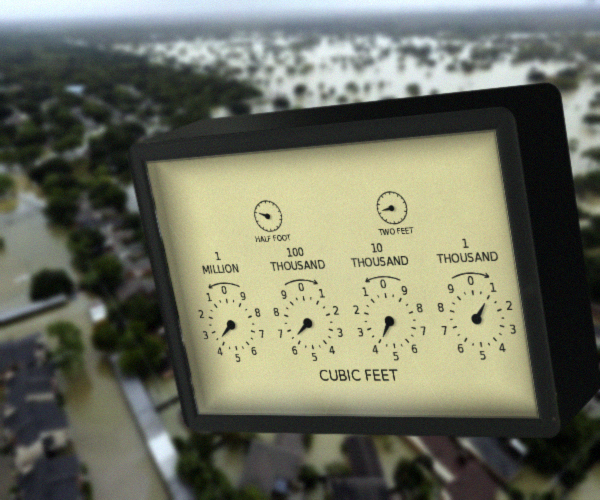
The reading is 364100 ft³
